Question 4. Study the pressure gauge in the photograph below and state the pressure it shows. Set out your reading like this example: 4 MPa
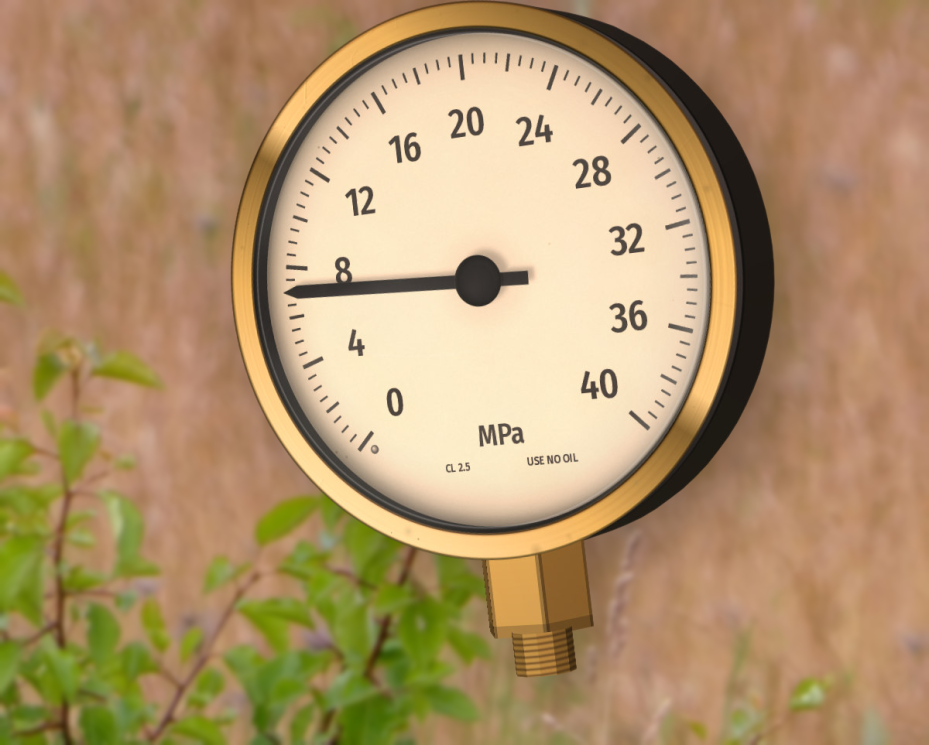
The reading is 7 MPa
